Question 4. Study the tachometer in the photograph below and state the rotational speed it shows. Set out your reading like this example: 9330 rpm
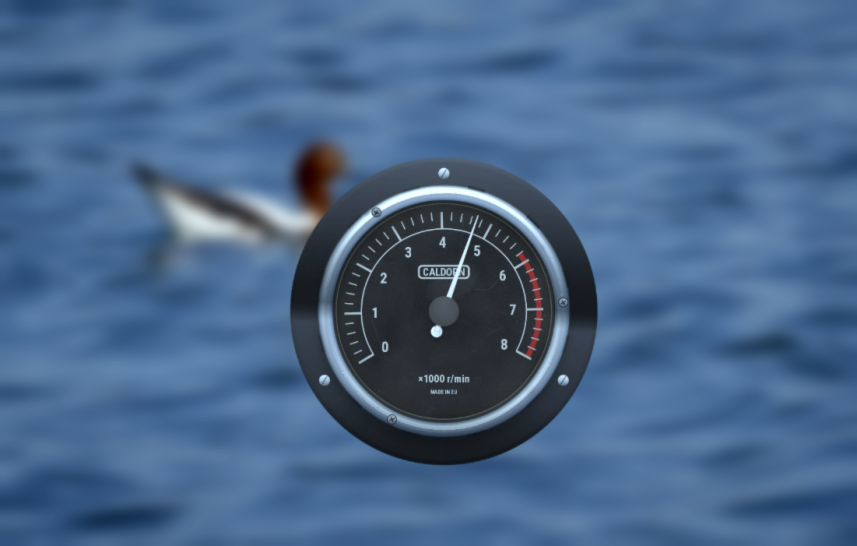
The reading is 4700 rpm
